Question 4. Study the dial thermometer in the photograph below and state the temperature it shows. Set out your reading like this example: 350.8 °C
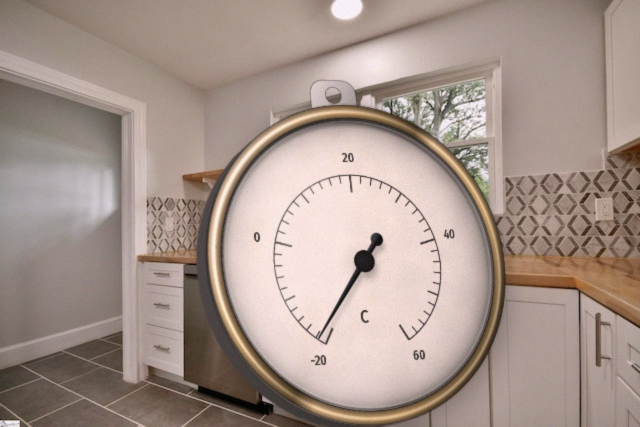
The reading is -18 °C
